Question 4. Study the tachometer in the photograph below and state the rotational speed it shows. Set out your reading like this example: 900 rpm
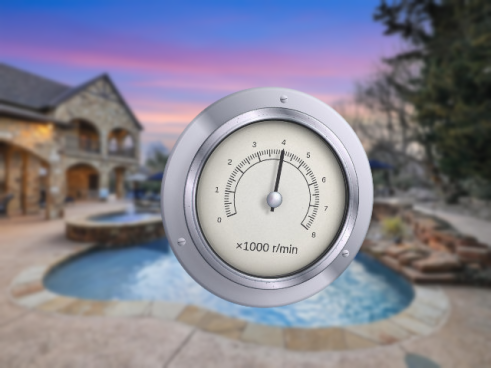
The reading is 4000 rpm
